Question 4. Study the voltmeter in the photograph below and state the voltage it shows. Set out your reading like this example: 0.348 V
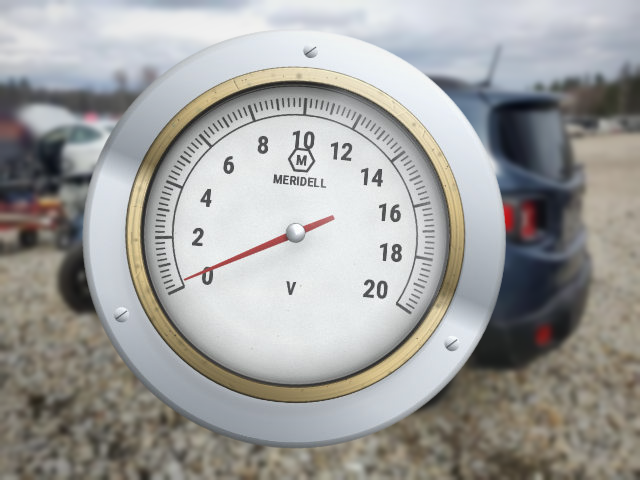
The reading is 0.2 V
